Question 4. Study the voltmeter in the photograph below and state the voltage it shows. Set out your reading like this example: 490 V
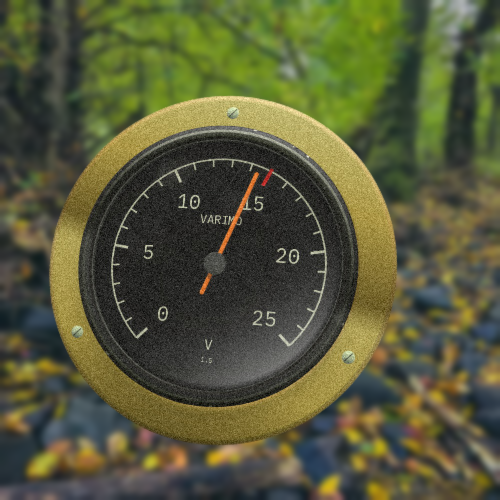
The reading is 14.5 V
